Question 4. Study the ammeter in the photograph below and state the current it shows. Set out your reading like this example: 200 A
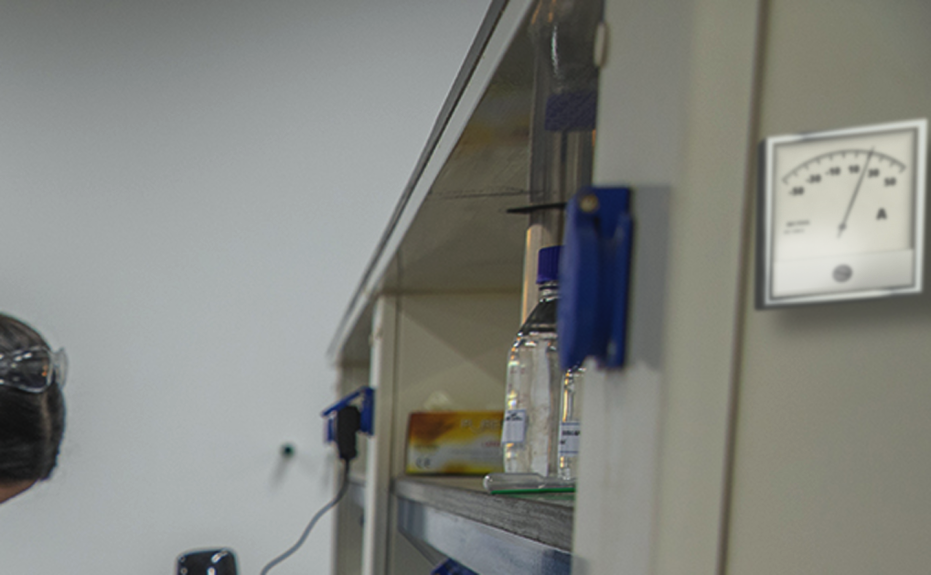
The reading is 20 A
